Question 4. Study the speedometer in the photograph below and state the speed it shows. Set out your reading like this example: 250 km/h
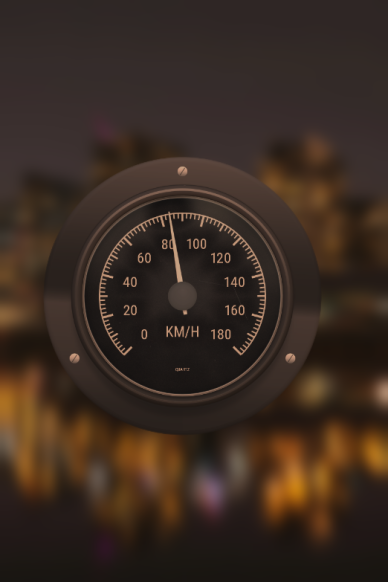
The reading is 84 km/h
